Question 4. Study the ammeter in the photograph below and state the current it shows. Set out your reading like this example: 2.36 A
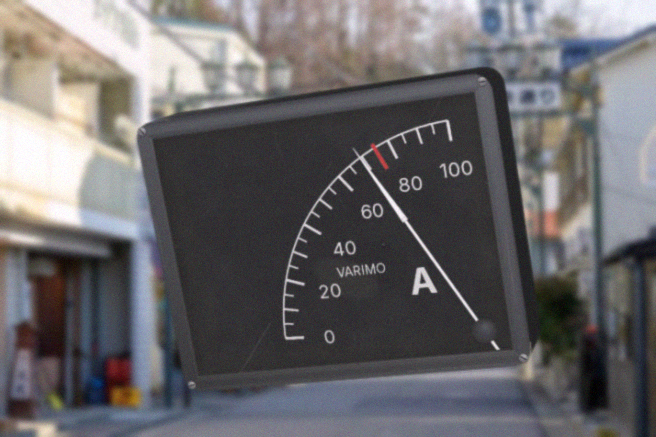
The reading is 70 A
